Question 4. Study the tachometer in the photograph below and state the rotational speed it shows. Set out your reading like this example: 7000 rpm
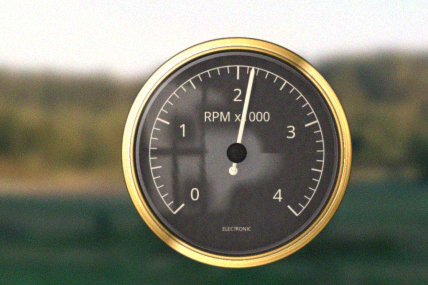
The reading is 2150 rpm
